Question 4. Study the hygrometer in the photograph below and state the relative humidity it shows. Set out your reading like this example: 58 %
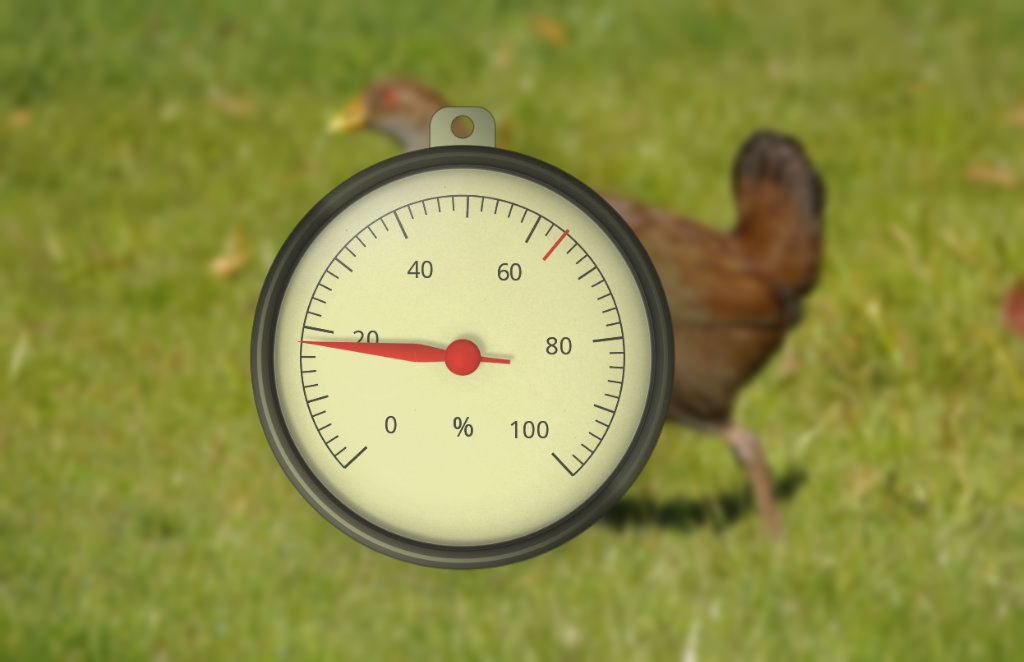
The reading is 18 %
